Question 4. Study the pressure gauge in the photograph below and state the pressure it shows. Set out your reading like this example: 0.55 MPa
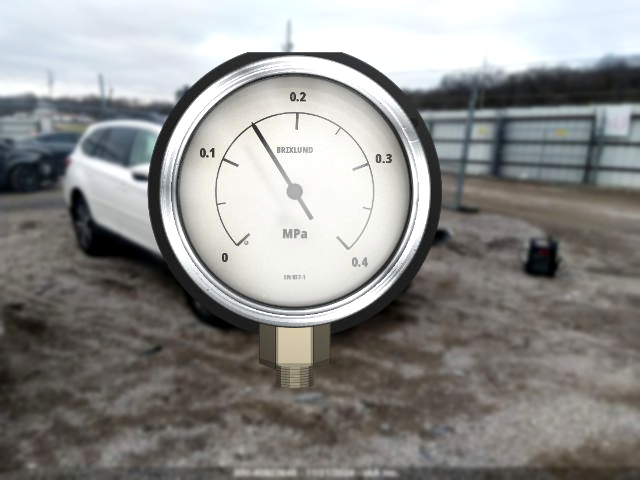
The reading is 0.15 MPa
